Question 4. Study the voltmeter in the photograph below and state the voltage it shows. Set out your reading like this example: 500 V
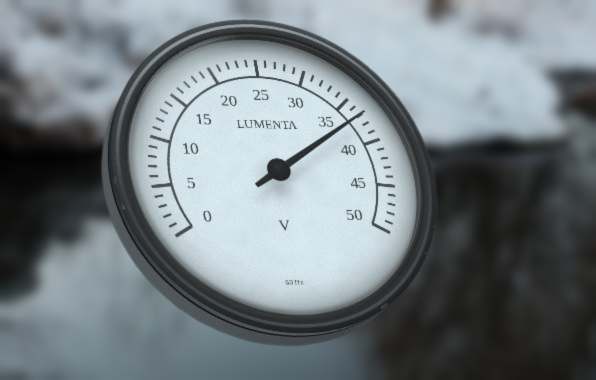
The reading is 37 V
